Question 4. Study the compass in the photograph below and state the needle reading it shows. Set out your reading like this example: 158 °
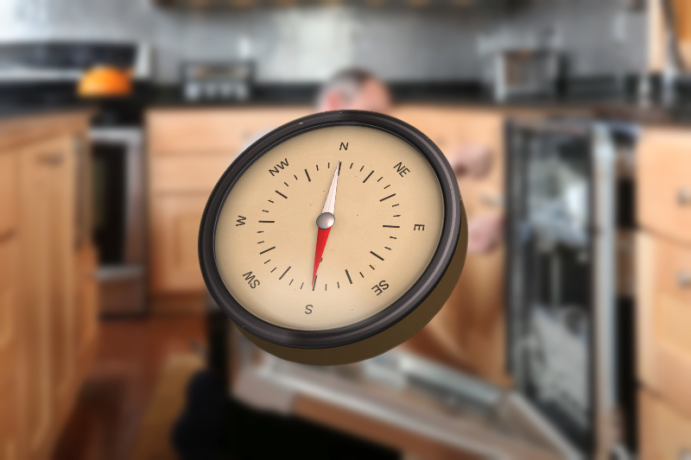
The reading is 180 °
